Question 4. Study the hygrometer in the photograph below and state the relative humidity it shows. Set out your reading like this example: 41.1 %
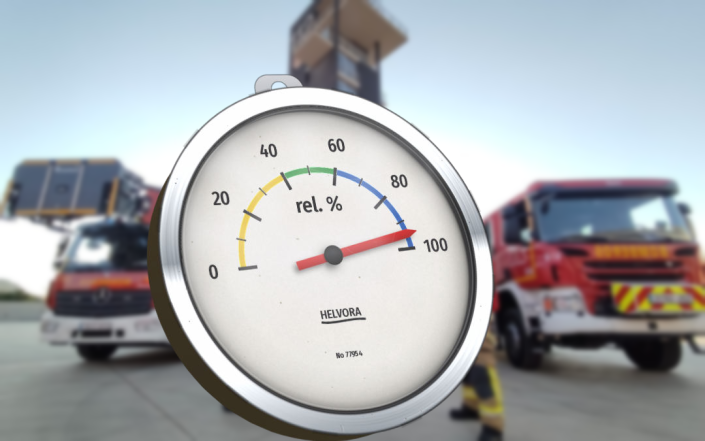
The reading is 95 %
